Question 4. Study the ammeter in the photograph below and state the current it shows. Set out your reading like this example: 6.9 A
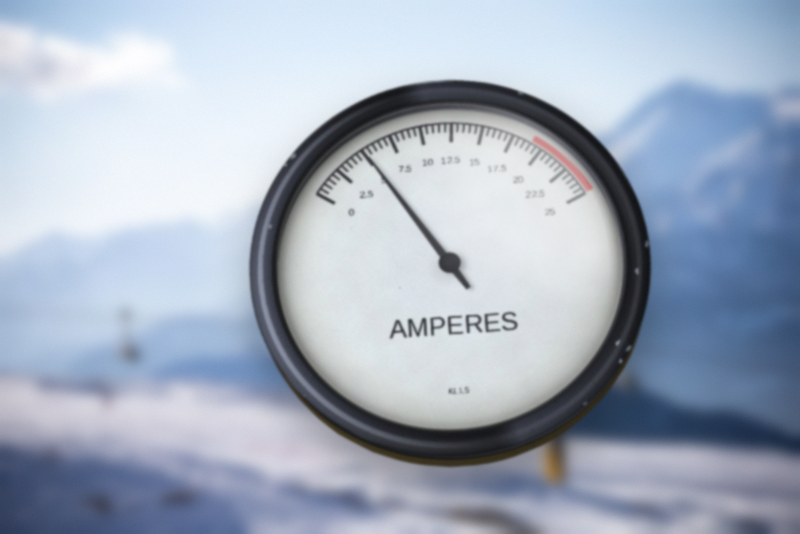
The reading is 5 A
